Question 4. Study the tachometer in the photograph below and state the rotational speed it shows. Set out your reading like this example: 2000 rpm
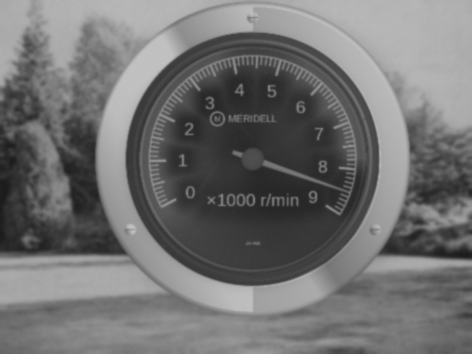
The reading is 8500 rpm
